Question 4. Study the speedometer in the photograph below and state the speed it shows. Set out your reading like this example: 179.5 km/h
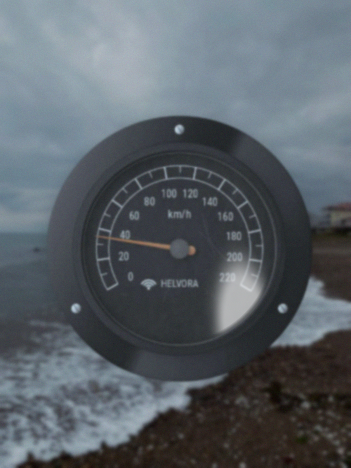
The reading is 35 km/h
